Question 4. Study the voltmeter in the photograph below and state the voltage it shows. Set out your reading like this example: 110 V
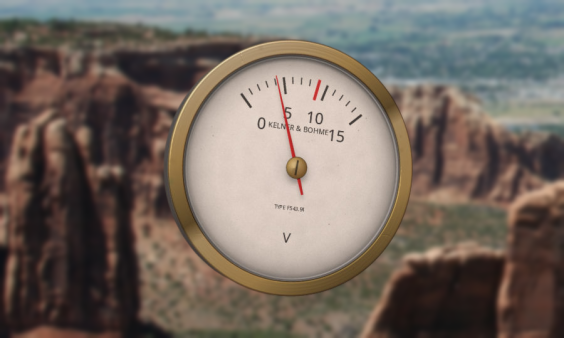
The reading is 4 V
